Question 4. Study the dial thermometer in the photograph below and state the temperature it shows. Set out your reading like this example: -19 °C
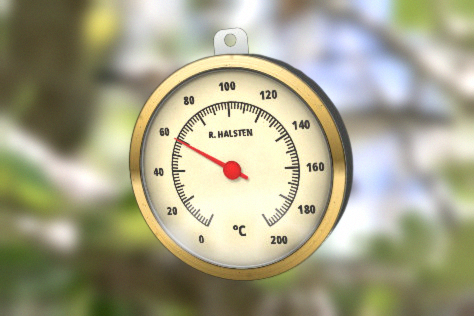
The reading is 60 °C
